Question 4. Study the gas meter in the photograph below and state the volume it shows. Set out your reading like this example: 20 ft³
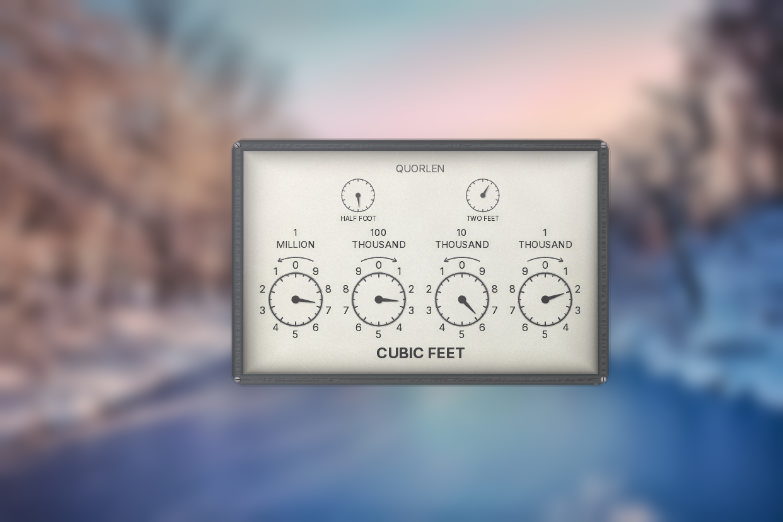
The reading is 726200 ft³
